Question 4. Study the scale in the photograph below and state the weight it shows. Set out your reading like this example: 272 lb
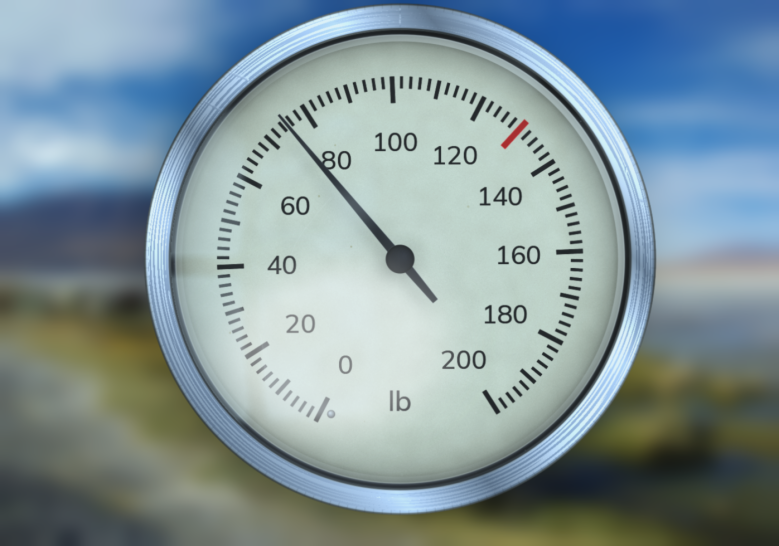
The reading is 75 lb
